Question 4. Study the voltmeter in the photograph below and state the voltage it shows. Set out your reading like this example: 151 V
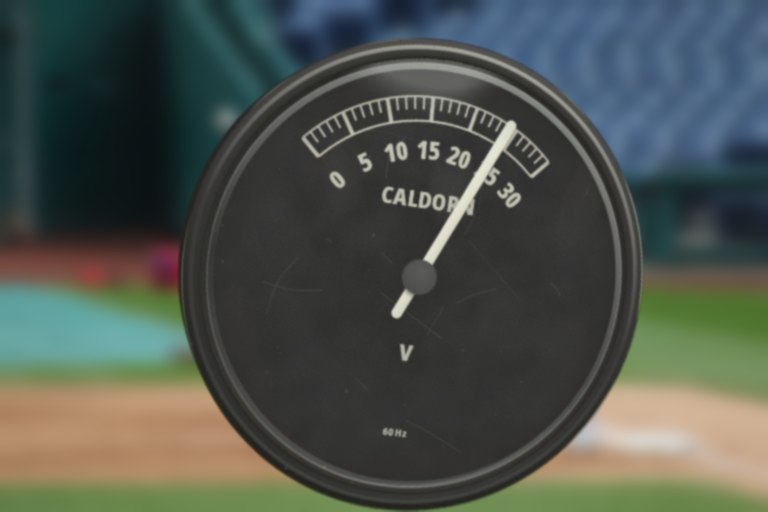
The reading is 24 V
